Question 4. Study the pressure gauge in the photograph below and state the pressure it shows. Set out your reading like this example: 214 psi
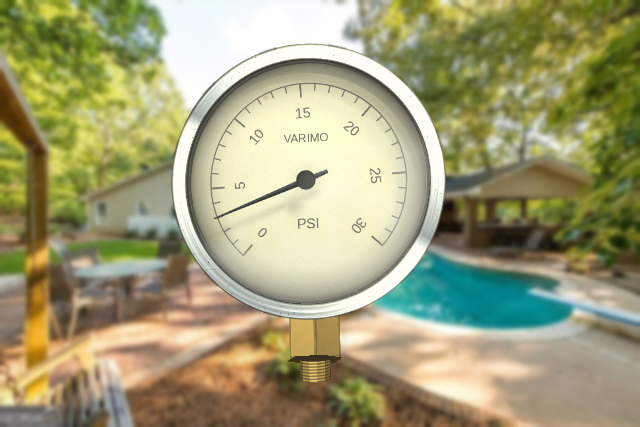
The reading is 3 psi
